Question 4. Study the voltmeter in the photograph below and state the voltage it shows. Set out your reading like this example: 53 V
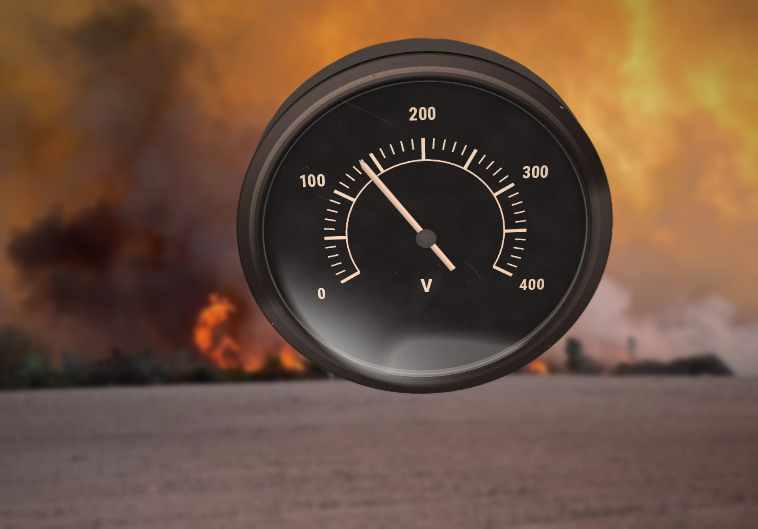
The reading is 140 V
